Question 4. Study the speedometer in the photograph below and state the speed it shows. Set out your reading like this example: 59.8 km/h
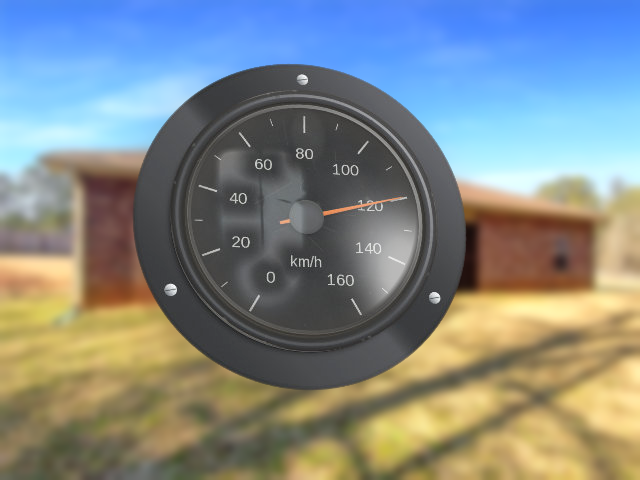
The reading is 120 km/h
